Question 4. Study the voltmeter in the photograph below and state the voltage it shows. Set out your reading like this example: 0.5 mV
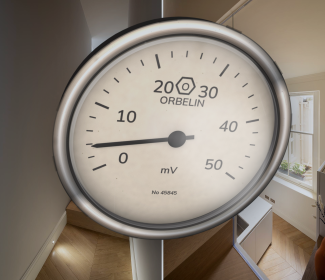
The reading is 4 mV
